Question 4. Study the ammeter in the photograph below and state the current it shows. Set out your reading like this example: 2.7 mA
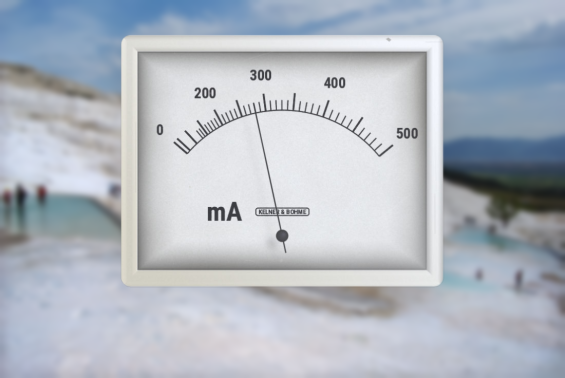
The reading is 280 mA
